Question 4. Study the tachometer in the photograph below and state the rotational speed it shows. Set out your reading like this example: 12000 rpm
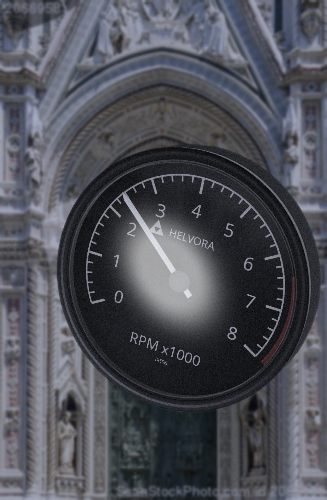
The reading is 2400 rpm
